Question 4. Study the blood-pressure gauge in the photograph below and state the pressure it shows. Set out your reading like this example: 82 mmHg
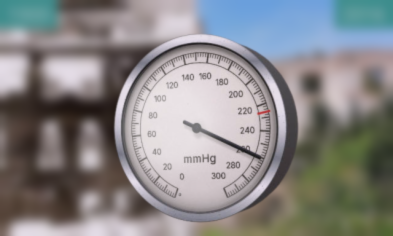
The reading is 260 mmHg
